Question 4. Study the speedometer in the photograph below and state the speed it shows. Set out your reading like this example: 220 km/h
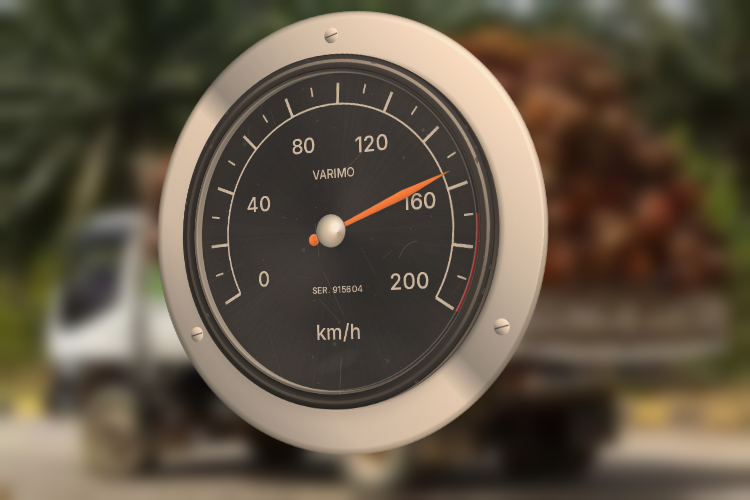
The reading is 155 km/h
